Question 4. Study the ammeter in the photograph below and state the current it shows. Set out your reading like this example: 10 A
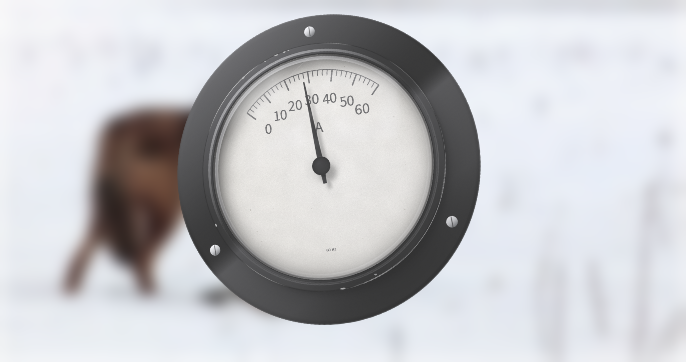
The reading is 28 A
